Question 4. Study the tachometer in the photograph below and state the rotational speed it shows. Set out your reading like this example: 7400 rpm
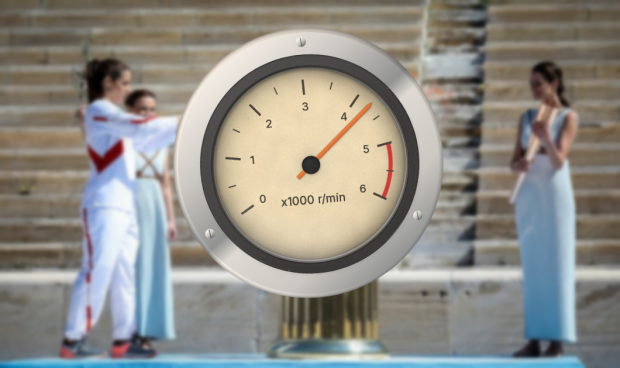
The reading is 4250 rpm
